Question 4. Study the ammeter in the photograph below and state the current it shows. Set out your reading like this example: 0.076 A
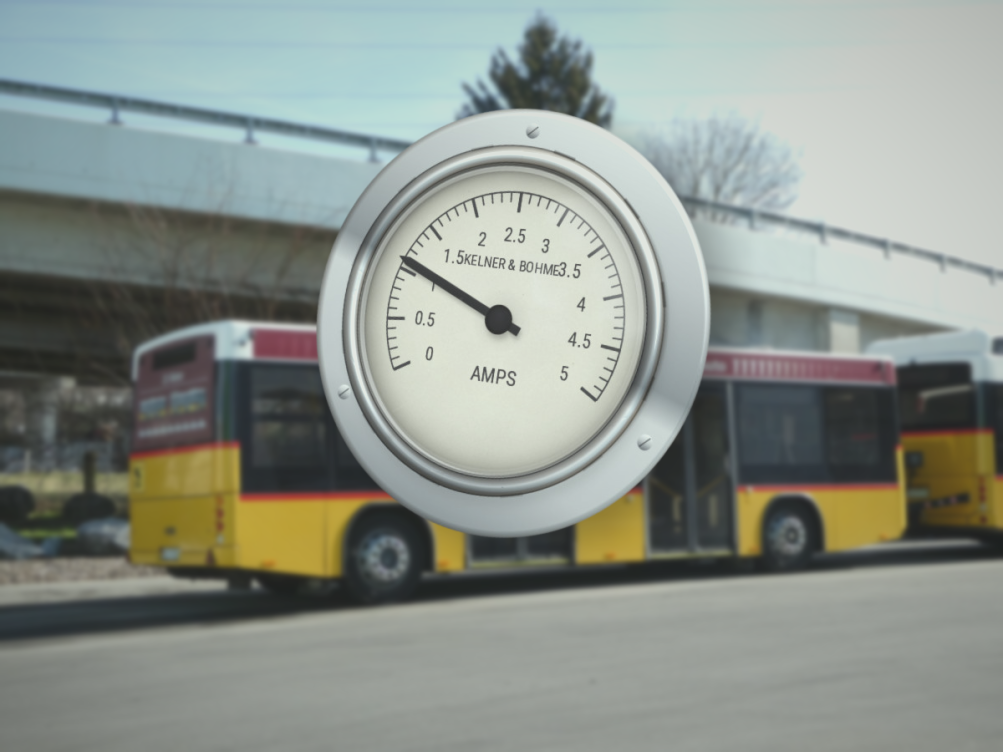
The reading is 1.1 A
